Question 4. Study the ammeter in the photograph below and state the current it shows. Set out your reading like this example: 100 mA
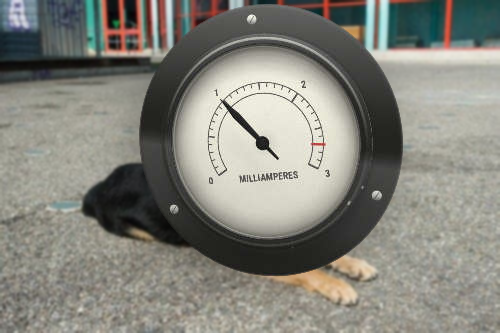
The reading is 1 mA
